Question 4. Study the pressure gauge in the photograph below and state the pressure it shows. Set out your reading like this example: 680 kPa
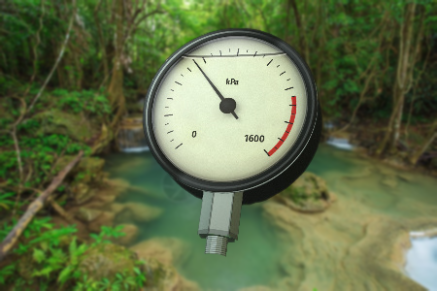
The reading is 550 kPa
